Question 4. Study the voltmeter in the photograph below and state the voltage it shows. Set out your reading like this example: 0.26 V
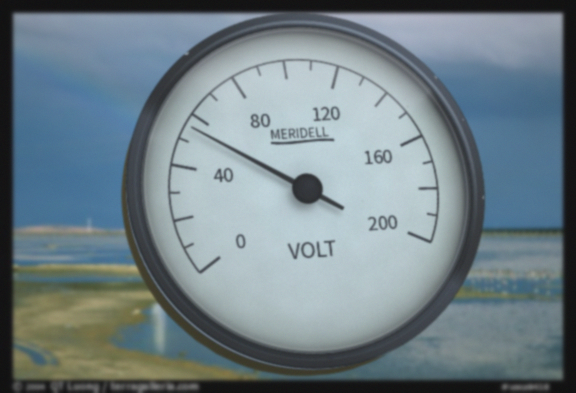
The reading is 55 V
